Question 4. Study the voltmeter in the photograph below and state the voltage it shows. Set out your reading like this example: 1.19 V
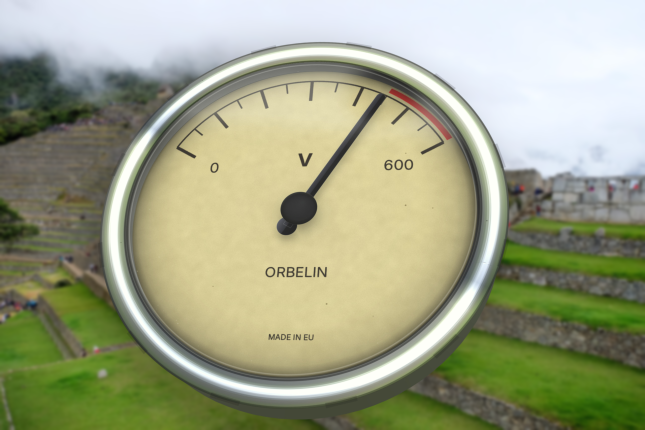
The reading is 450 V
